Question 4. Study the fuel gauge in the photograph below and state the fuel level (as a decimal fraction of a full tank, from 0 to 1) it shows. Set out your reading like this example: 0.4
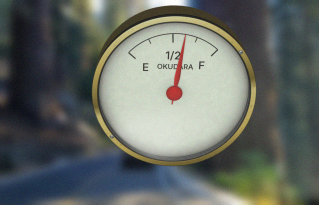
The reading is 0.625
